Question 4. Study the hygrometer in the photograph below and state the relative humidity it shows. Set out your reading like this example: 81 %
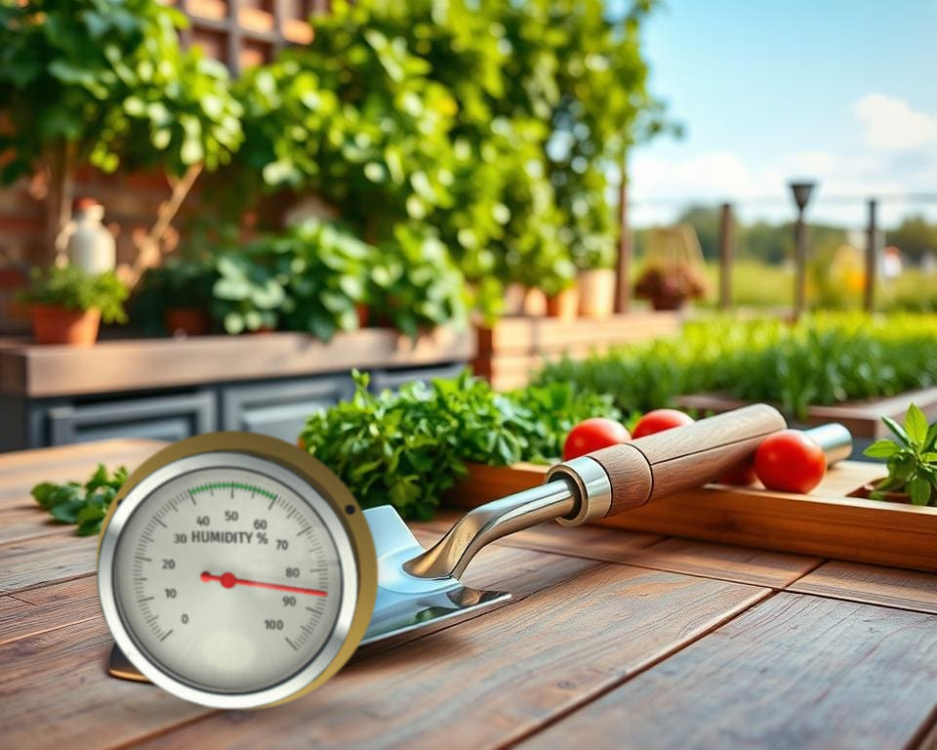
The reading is 85 %
